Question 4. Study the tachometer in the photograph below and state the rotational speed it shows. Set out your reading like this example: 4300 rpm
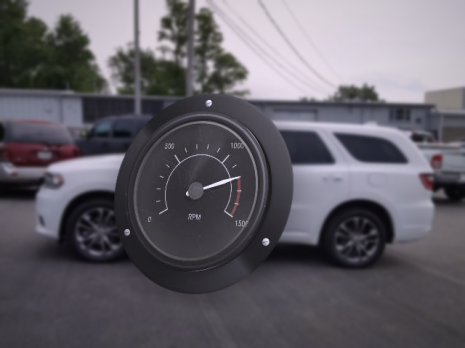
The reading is 1200 rpm
